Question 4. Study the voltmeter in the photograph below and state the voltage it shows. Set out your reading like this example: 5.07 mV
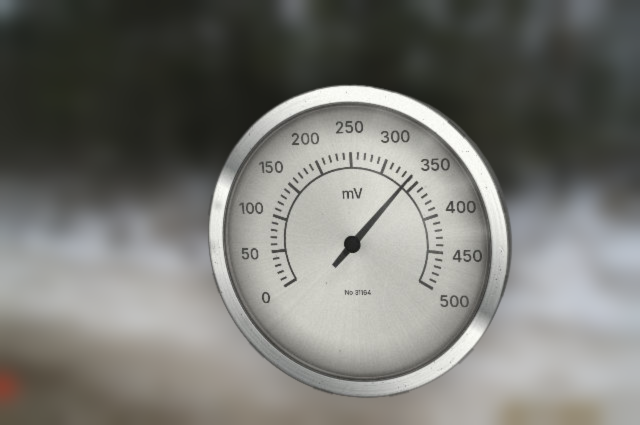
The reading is 340 mV
